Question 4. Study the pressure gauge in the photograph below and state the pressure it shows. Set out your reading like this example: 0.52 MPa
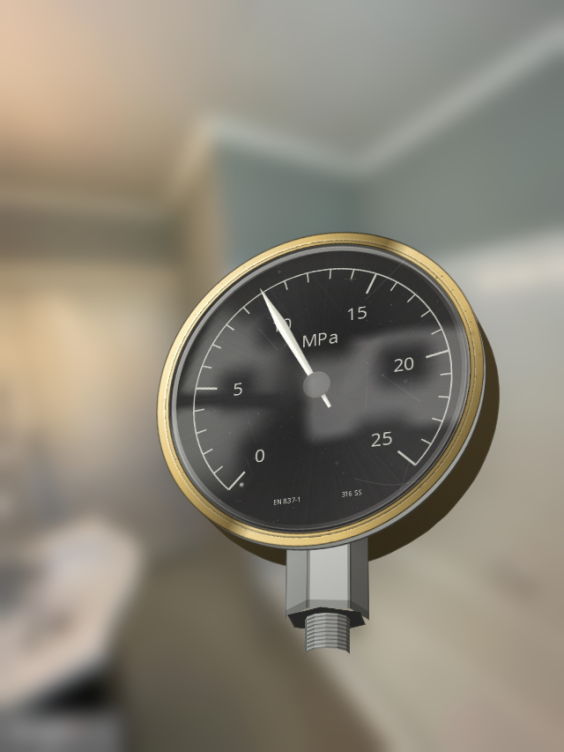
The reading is 10 MPa
